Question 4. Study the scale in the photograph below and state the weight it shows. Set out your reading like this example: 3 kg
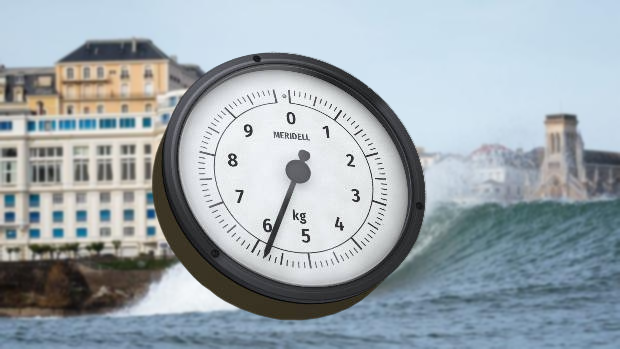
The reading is 5.8 kg
